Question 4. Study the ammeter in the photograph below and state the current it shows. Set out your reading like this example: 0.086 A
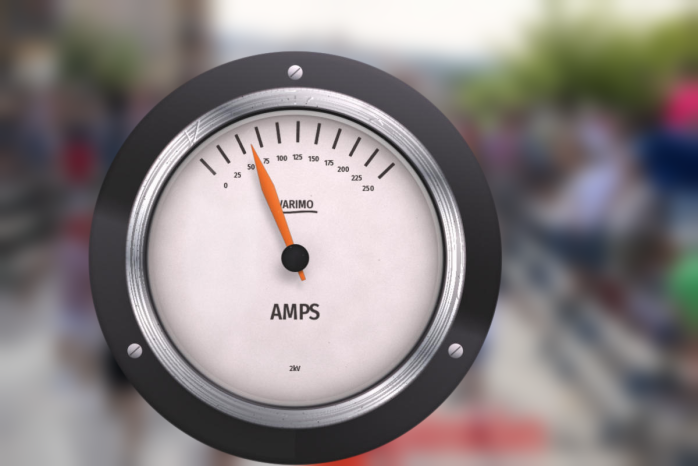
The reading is 62.5 A
